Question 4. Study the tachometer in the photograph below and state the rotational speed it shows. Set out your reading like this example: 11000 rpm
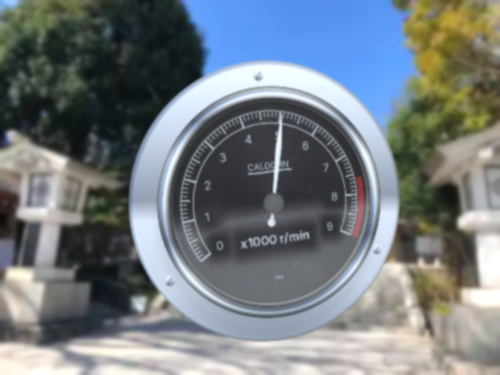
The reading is 5000 rpm
